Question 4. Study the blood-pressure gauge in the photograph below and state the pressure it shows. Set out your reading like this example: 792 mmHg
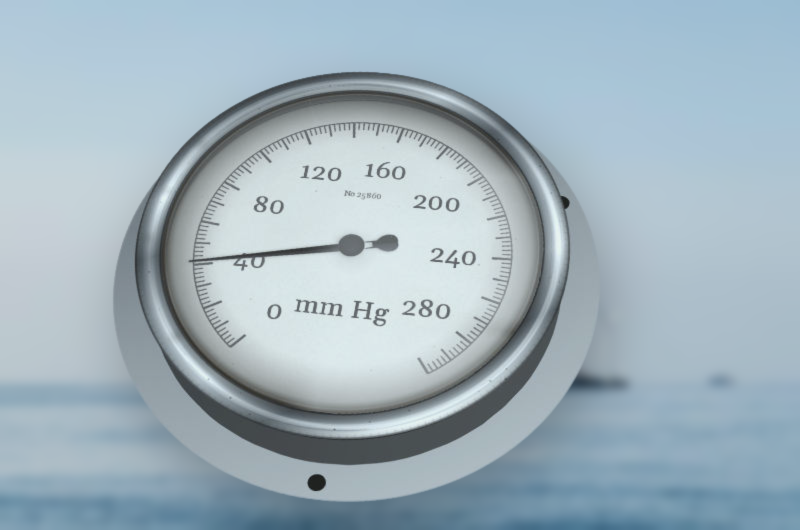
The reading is 40 mmHg
